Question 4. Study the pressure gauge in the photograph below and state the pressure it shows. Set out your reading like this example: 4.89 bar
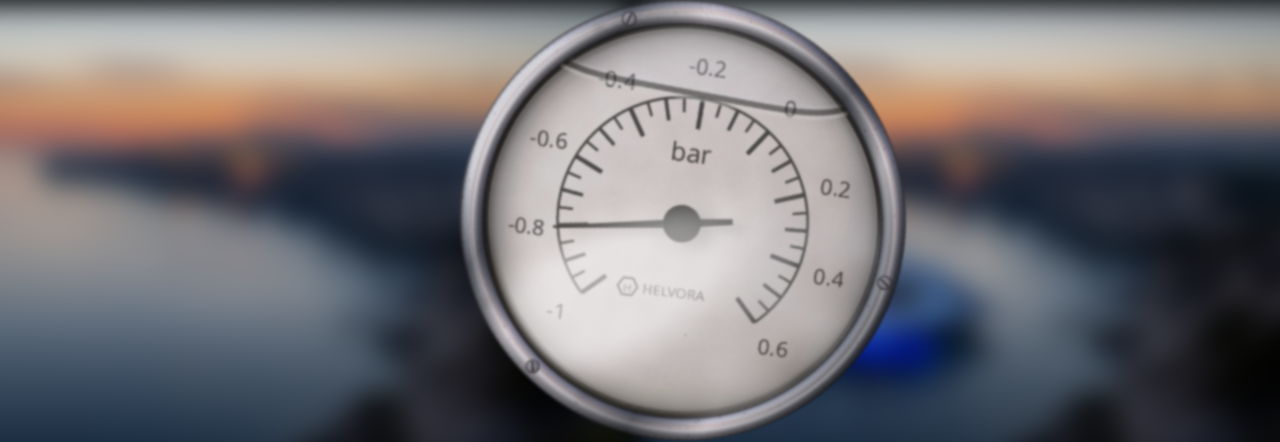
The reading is -0.8 bar
